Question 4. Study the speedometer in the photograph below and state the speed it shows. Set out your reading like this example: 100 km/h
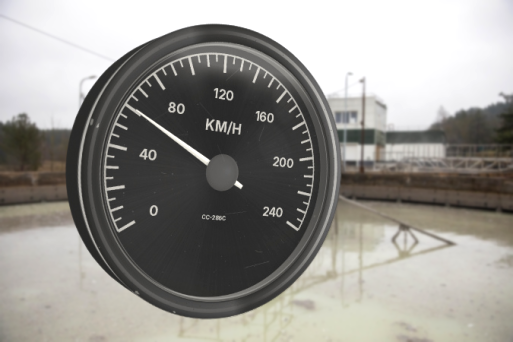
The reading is 60 km/h
